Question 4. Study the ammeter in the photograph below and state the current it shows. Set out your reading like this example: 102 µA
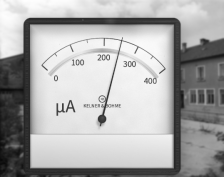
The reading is 250 µA
